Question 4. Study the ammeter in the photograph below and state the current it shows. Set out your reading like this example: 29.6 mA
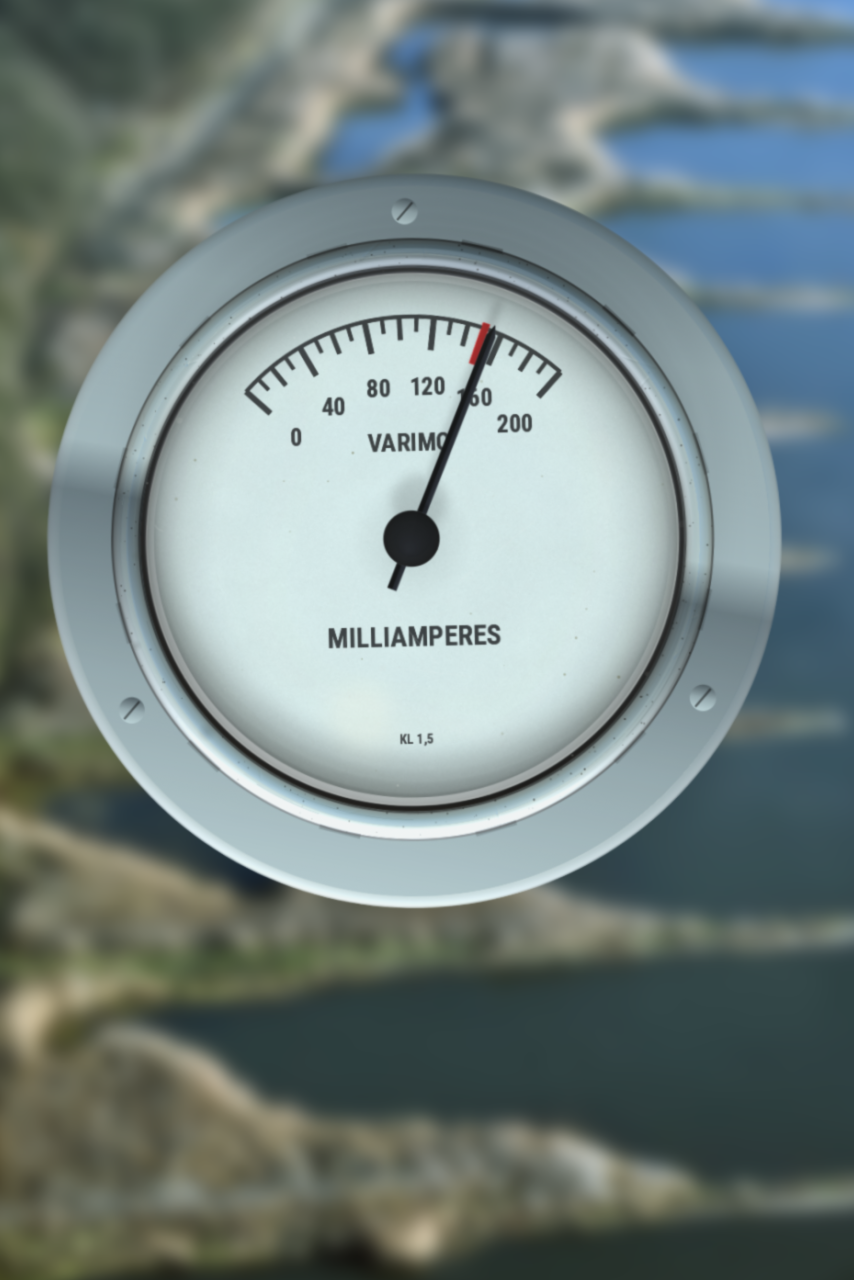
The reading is 155 mA
